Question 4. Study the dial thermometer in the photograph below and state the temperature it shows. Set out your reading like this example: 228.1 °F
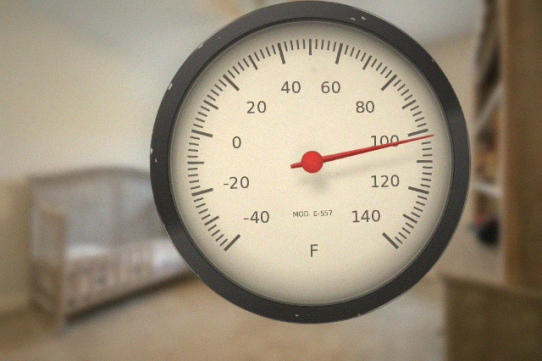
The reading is 102 °F
